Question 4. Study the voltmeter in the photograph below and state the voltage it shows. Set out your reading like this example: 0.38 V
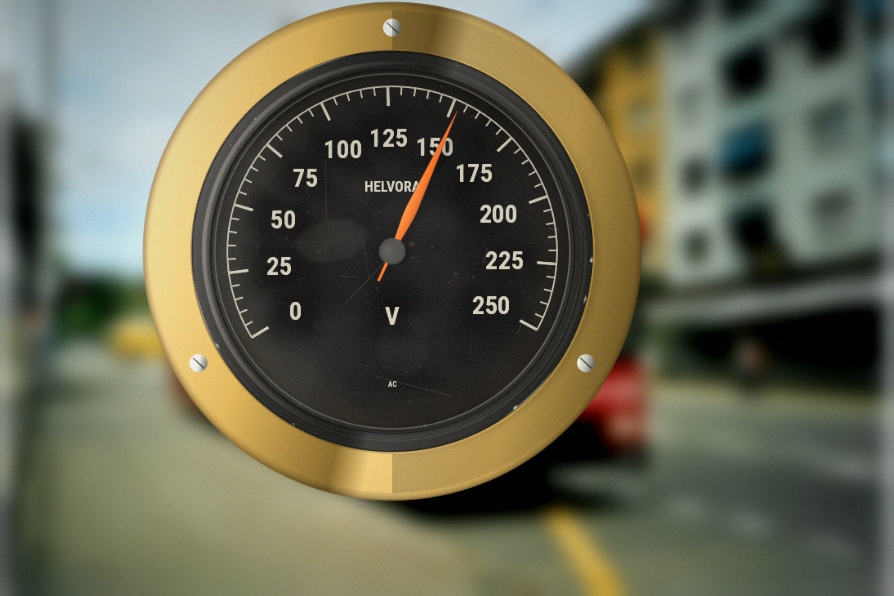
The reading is 152.5 V
